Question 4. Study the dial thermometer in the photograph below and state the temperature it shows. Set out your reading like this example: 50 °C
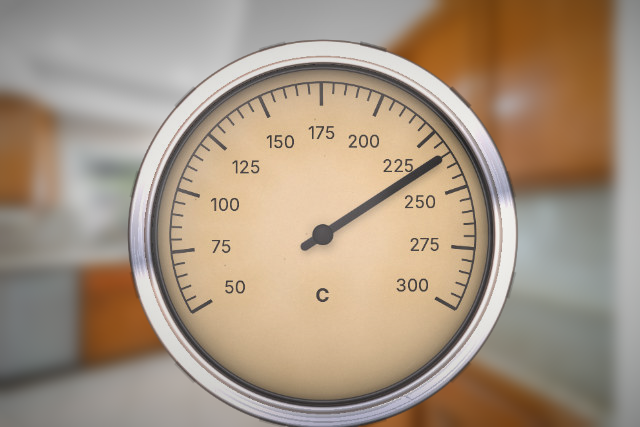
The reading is 235 °C
